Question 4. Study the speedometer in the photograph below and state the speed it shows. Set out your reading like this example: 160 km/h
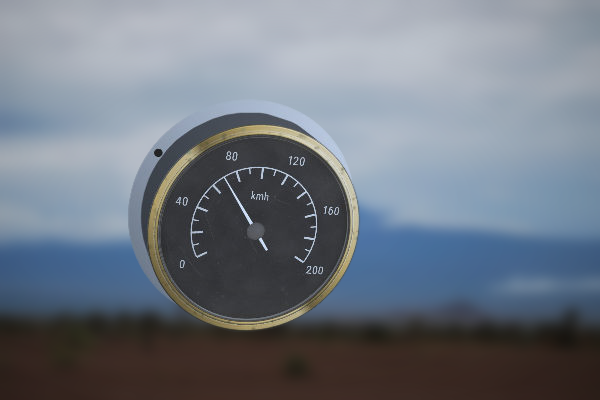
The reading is 70 km/h
